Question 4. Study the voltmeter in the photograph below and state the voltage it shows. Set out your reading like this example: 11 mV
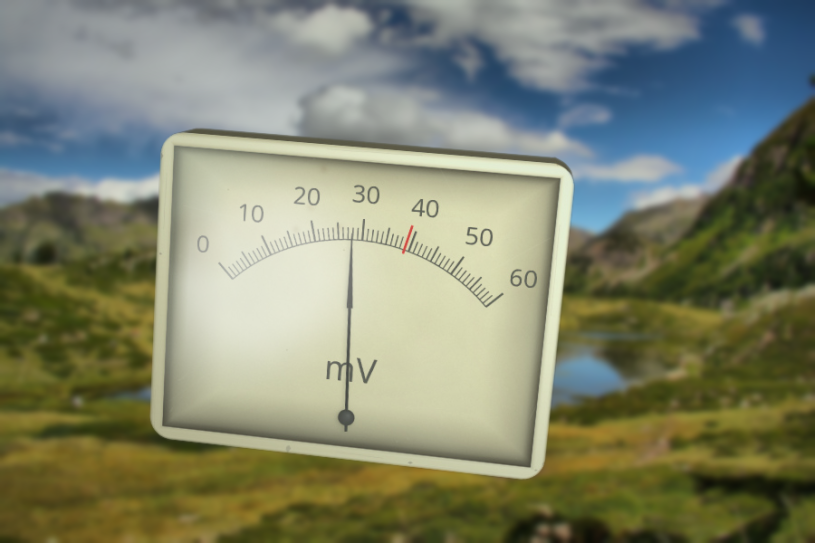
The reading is 28 mV
